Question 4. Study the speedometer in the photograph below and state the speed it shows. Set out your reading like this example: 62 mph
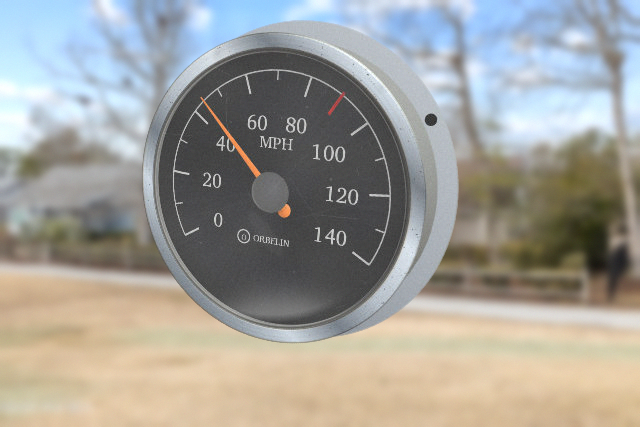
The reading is 45 mph
